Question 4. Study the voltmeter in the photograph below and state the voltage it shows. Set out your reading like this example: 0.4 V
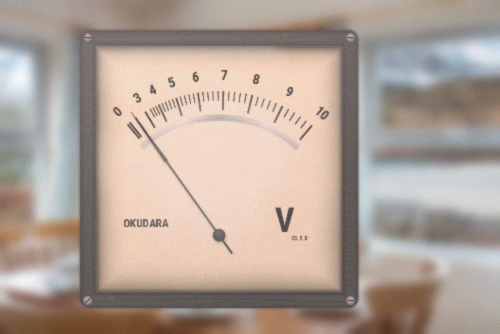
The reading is 2 V
